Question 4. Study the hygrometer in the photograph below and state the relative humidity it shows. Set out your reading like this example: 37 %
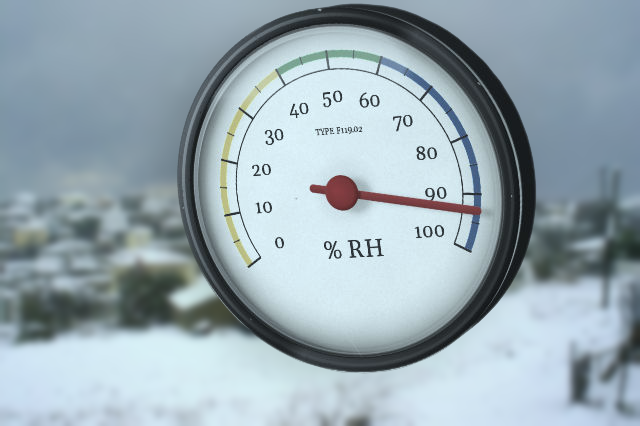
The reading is 92.5 %
